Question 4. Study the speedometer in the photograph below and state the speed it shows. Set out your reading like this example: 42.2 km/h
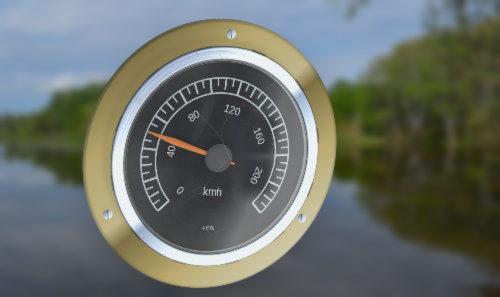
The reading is 50 km/h
